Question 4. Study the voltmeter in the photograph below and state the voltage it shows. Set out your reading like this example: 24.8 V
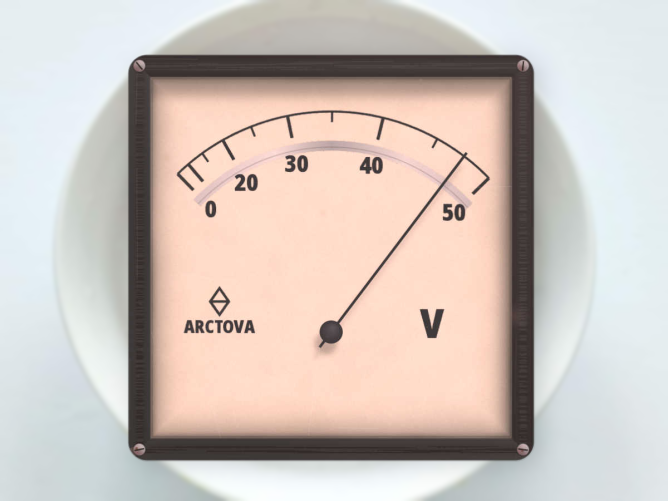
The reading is 47.5 V
